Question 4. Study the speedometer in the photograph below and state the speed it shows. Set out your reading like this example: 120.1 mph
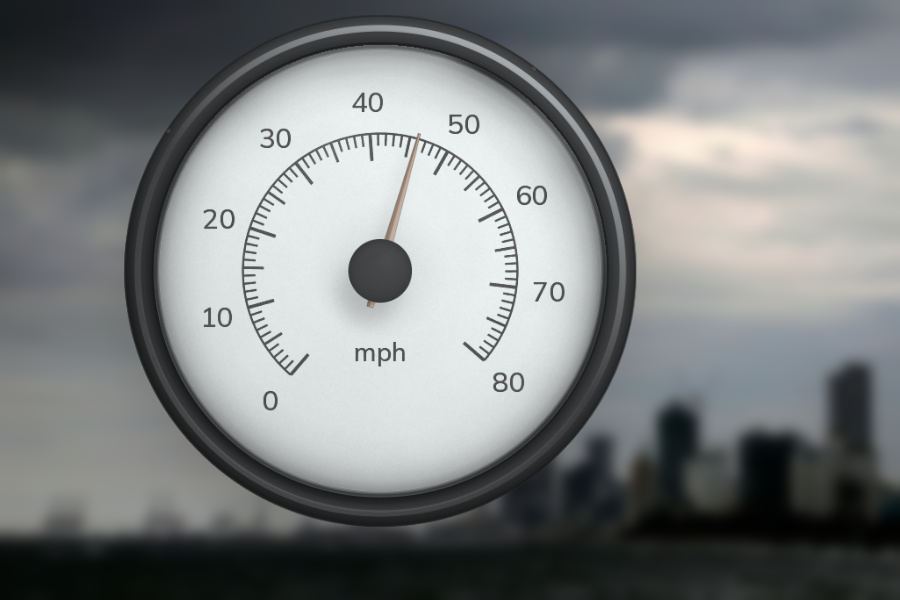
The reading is 46 mph
